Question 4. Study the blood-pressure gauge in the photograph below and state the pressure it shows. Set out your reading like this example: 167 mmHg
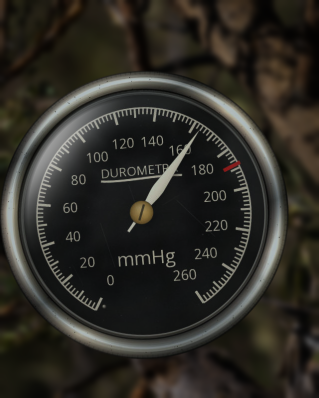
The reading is 164 mmHg
